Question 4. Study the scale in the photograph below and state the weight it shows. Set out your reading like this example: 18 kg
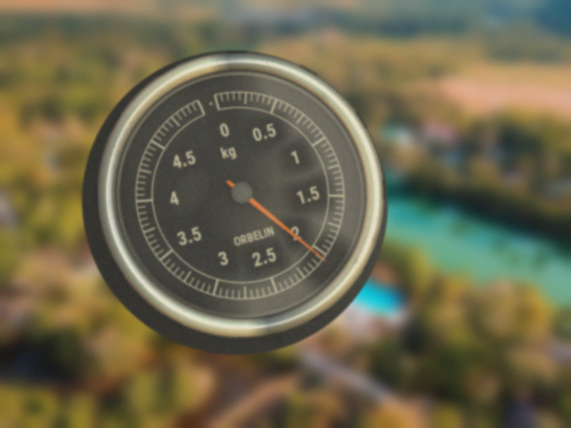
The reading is 2.05 kg
